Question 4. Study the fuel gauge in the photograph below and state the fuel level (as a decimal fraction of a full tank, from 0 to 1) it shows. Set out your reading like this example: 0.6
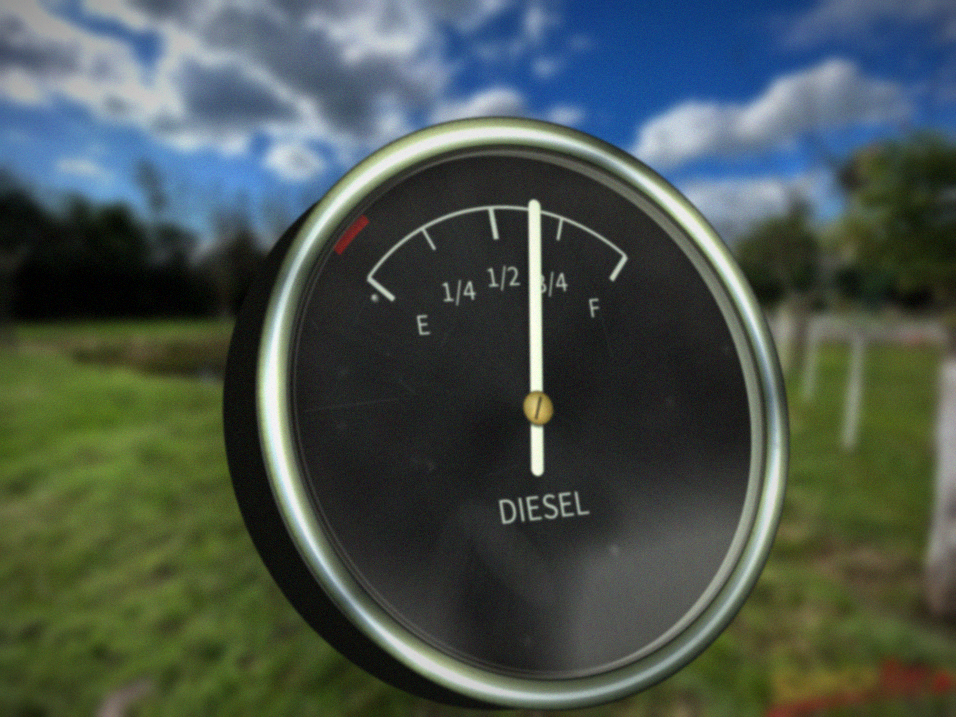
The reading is 0.625
